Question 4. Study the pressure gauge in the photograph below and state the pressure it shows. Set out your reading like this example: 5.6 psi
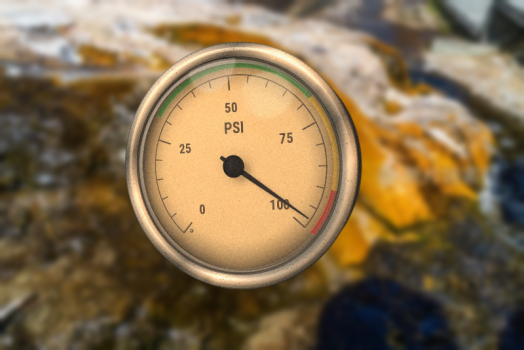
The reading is 97.5 psi
